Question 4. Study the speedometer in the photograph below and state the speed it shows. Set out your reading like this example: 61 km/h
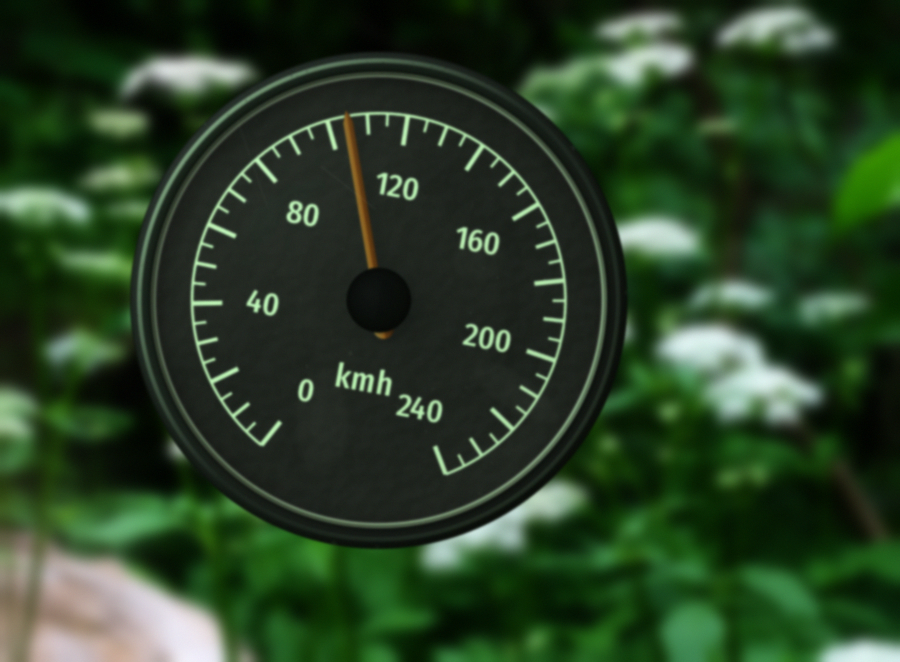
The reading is 105 km/h
